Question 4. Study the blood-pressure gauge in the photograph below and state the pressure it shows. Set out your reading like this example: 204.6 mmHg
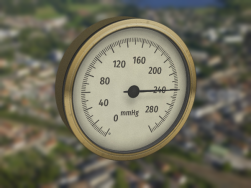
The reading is 240 mmHg
